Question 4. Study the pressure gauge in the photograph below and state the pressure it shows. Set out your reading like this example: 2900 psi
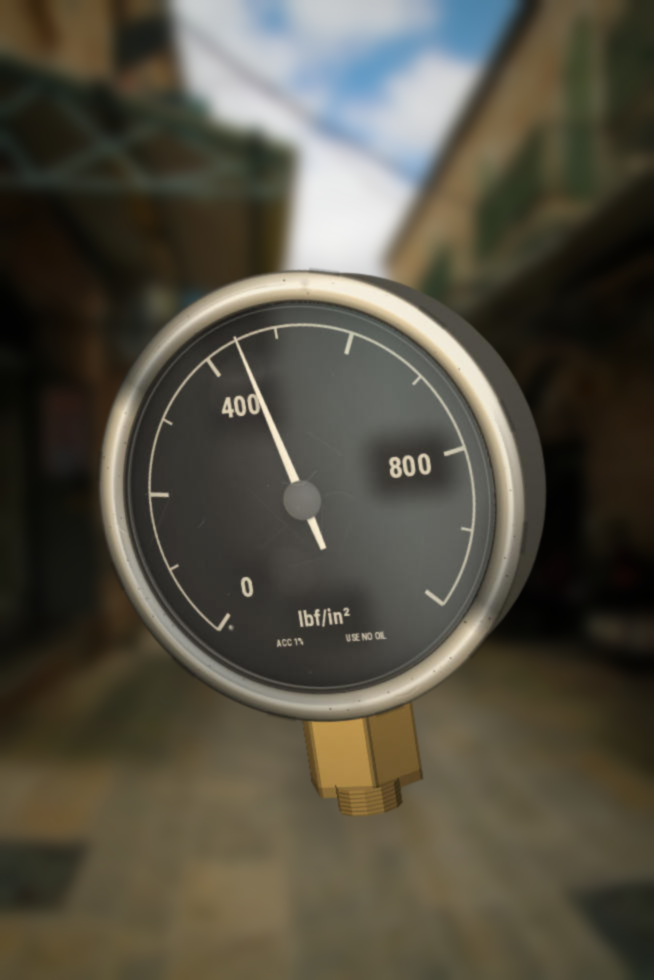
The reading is 450 psi
